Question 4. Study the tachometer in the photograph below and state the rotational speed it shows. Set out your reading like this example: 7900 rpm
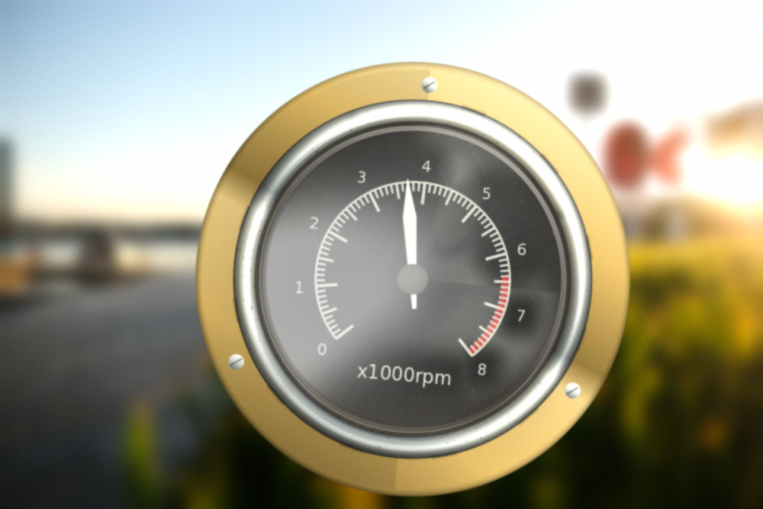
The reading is 3700 rpm
